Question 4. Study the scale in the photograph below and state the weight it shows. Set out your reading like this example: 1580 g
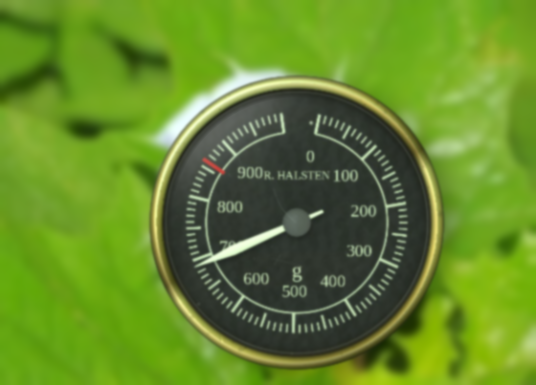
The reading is 690 g
